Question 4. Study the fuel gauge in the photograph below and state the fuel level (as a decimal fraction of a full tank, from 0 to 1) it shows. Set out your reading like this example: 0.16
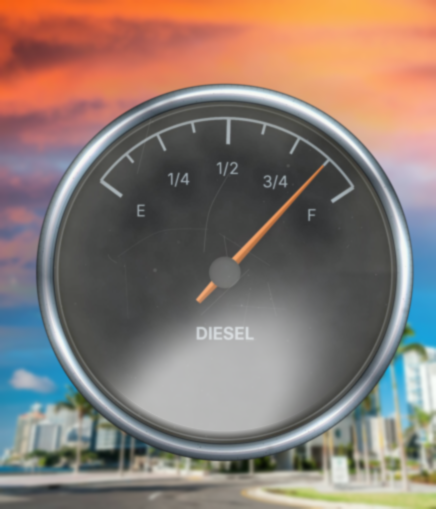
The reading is 0.875
